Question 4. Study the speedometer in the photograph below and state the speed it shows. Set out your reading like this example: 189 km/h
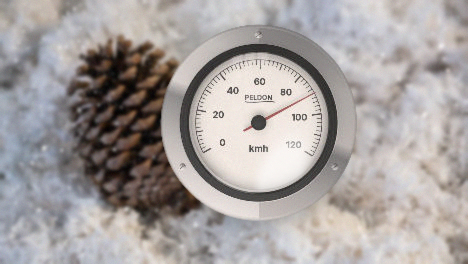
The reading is 90 km/h
